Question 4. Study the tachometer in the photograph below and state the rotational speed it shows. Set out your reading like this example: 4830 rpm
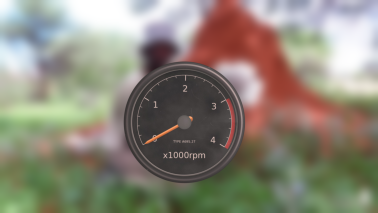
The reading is 0 rpm
